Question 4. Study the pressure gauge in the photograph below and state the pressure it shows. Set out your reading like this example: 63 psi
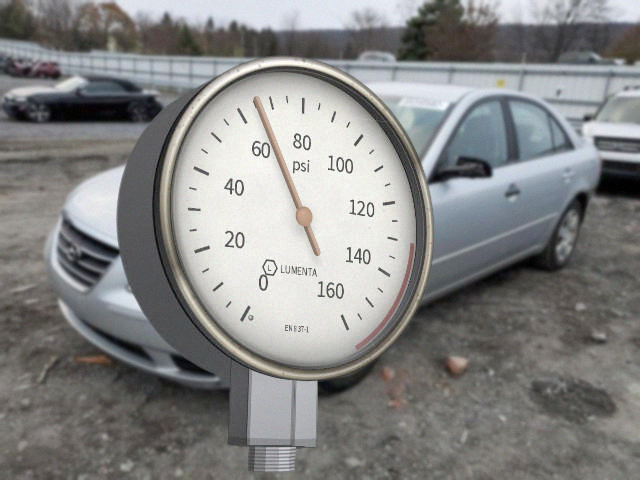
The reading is 65 psi
